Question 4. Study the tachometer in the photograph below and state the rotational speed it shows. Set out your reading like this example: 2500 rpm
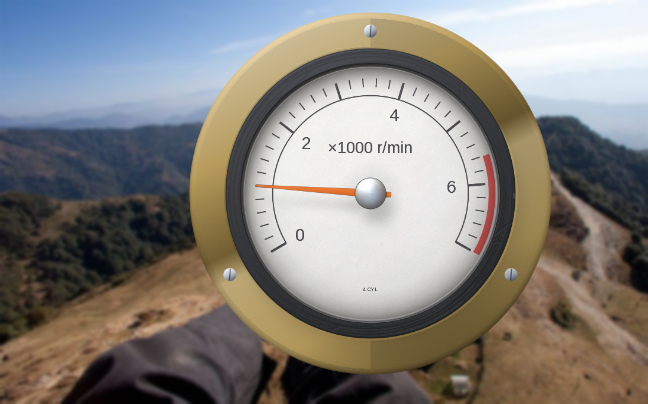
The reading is 1000 rpm
